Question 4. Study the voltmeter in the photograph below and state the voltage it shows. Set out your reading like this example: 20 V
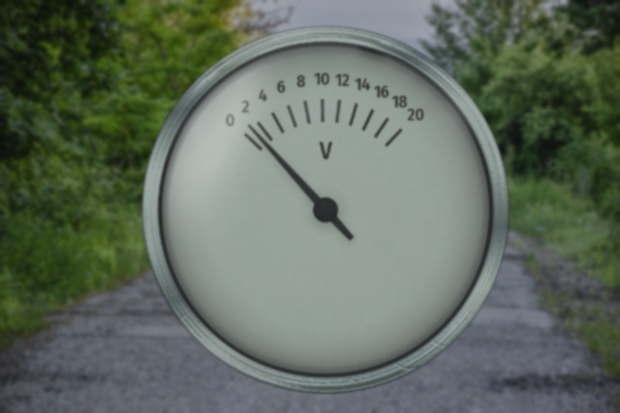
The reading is 1 V
